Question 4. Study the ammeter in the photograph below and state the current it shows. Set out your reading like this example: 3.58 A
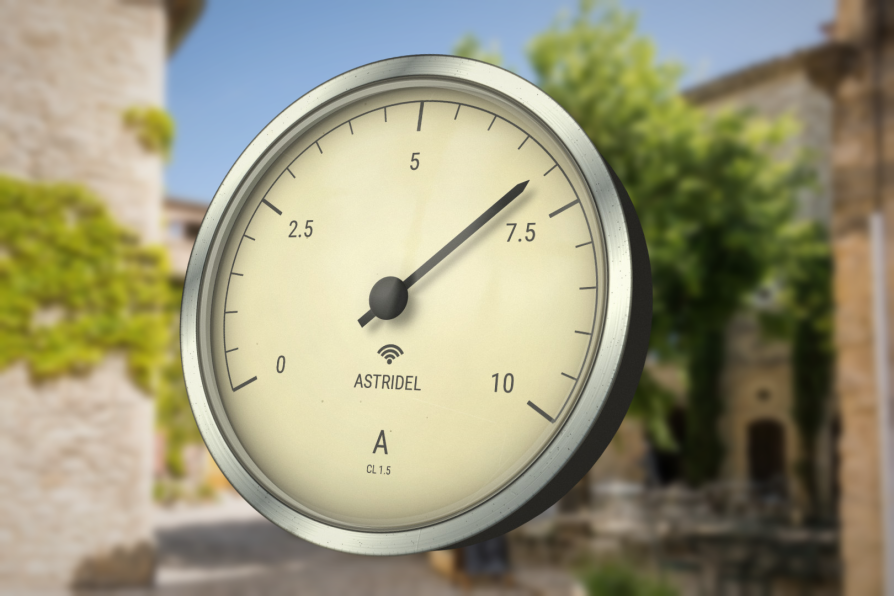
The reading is 7 A
